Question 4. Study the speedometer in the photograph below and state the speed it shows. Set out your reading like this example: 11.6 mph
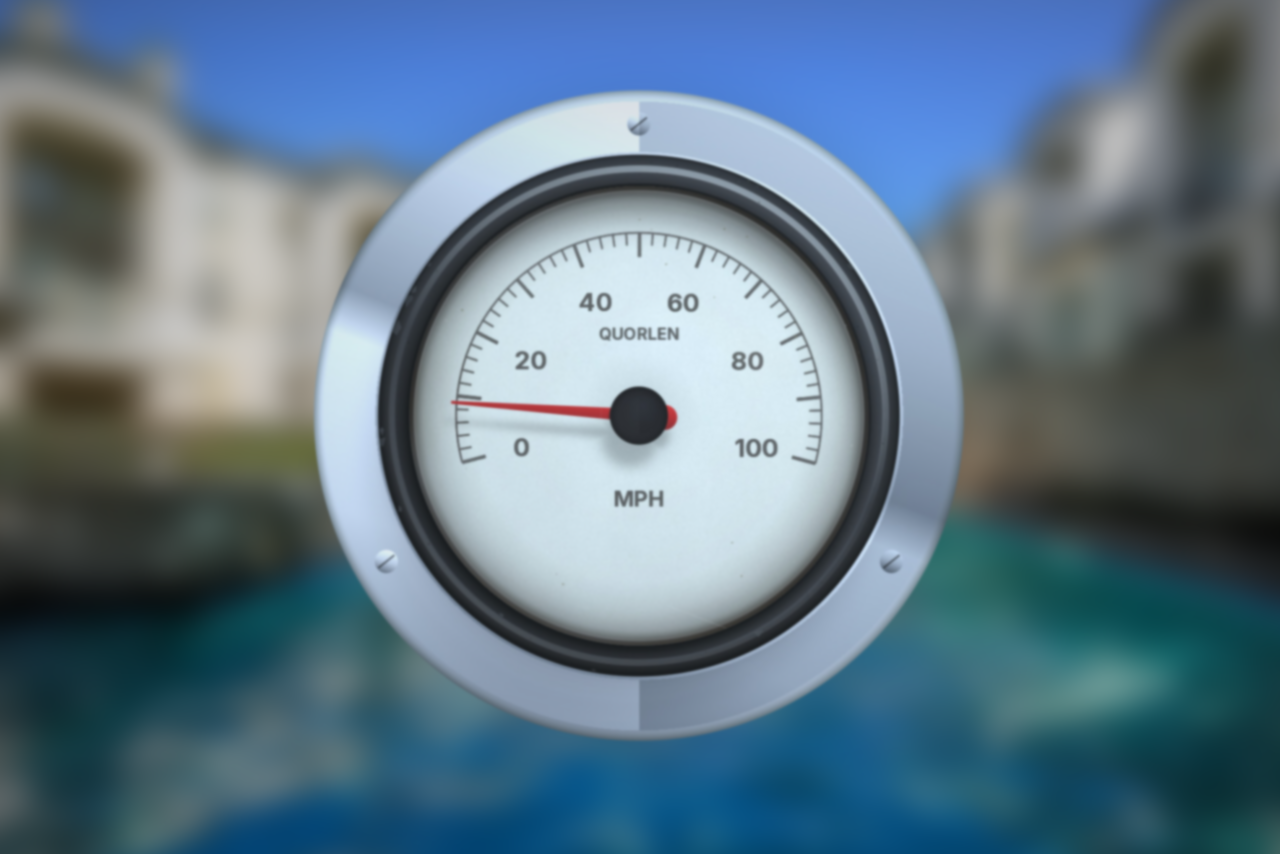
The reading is 9 mph
